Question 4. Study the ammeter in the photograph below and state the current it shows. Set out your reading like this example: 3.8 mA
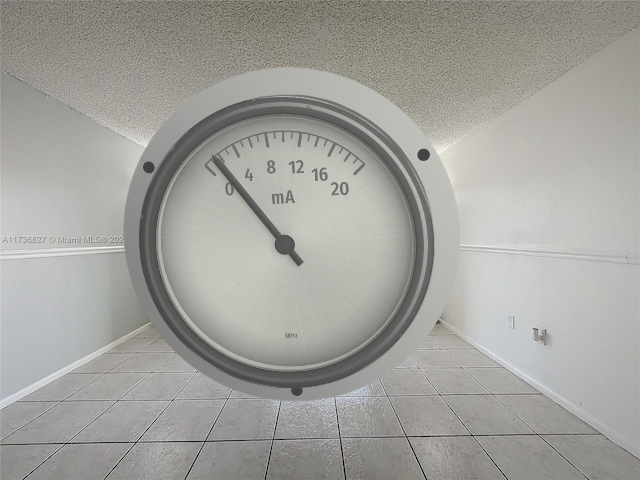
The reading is 1.5 mA
